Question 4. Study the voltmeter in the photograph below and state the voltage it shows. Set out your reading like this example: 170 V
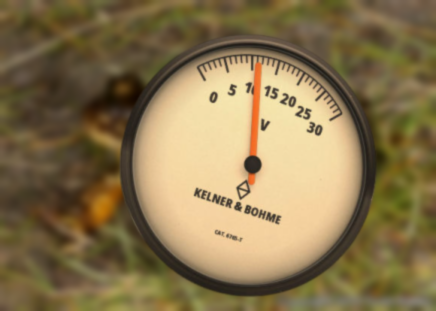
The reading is 11 V
